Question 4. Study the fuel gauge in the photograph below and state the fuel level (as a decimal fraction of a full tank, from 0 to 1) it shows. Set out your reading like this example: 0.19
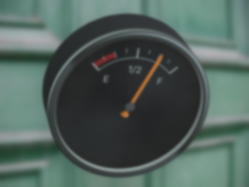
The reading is 0.75
